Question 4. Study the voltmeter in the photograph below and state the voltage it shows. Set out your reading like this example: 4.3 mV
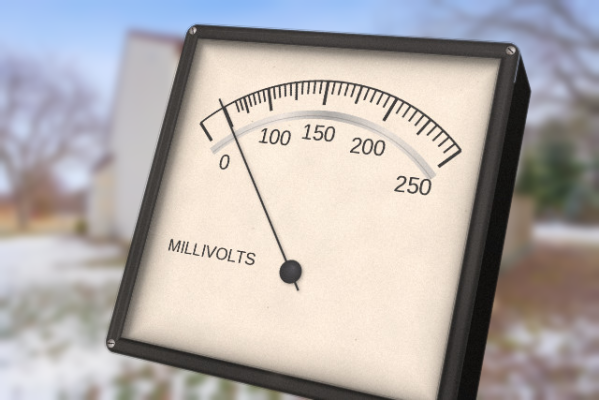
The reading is 50 mV
